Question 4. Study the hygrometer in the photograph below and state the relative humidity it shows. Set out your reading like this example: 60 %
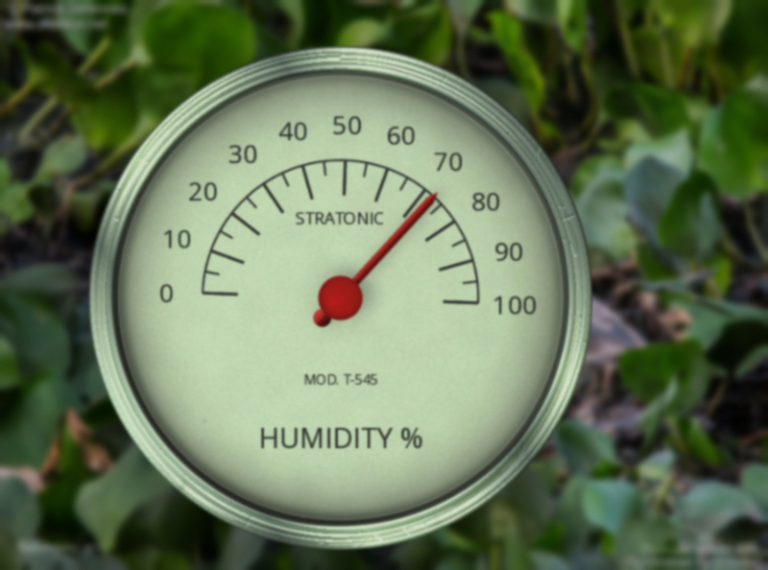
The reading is 72.5 %
